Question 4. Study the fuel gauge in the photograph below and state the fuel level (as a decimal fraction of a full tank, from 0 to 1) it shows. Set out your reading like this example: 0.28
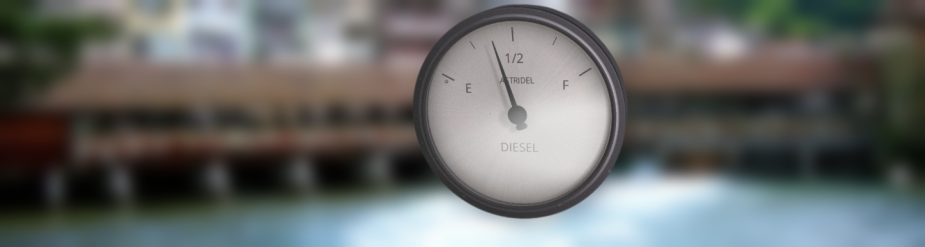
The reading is 0.375
